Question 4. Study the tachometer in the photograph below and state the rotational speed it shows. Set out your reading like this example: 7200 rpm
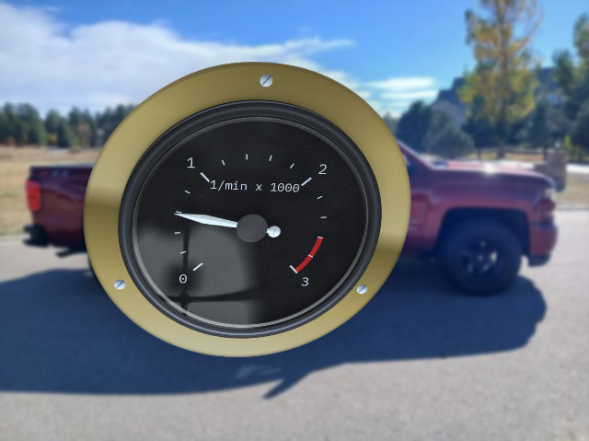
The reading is 600 rpm
